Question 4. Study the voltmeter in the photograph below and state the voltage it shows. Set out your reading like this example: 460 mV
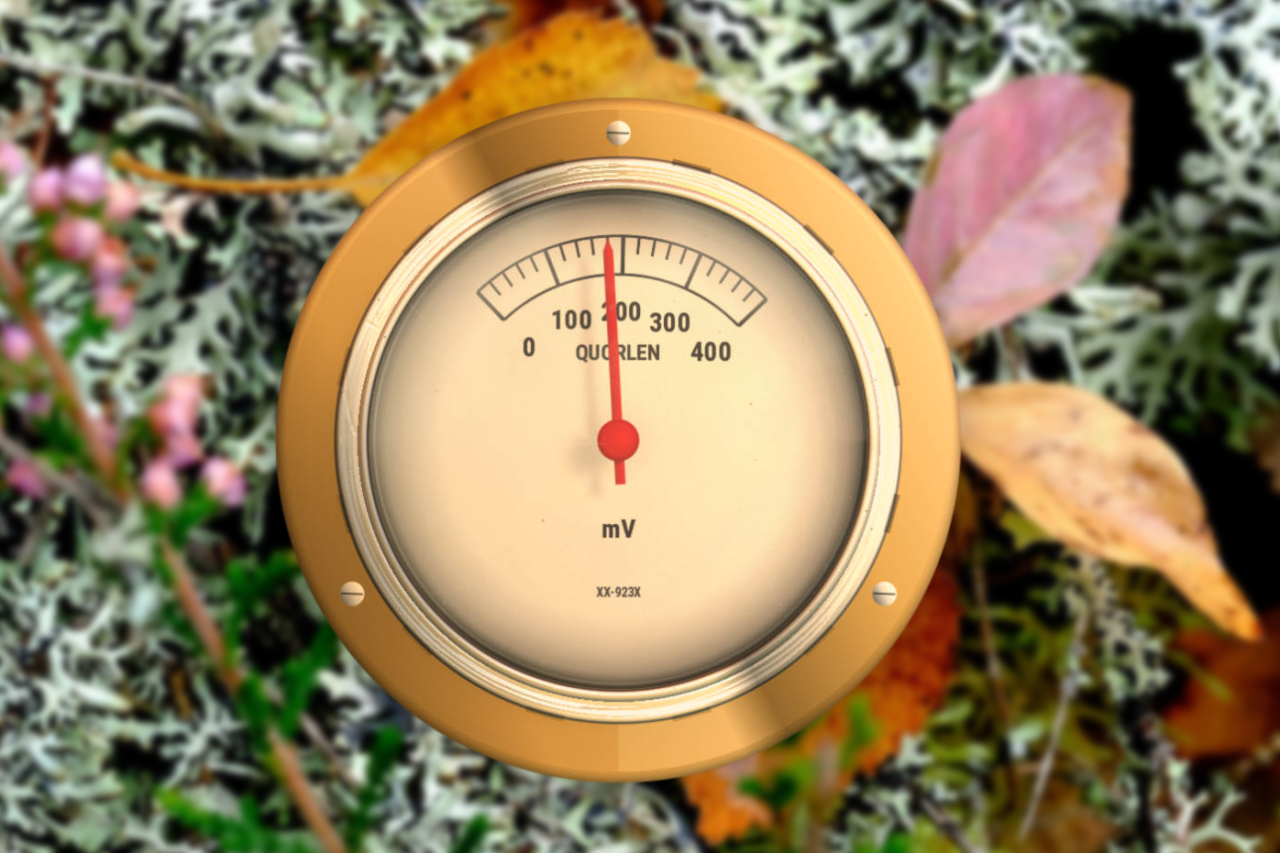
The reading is 180 mV
